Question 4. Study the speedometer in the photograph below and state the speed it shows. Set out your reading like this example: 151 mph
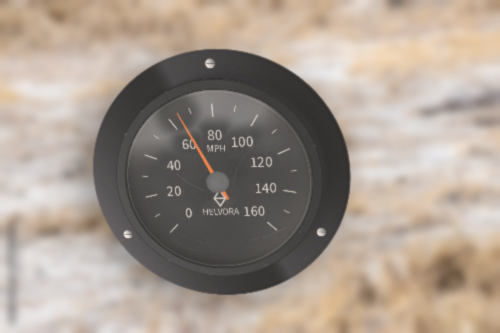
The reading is 65 mph
